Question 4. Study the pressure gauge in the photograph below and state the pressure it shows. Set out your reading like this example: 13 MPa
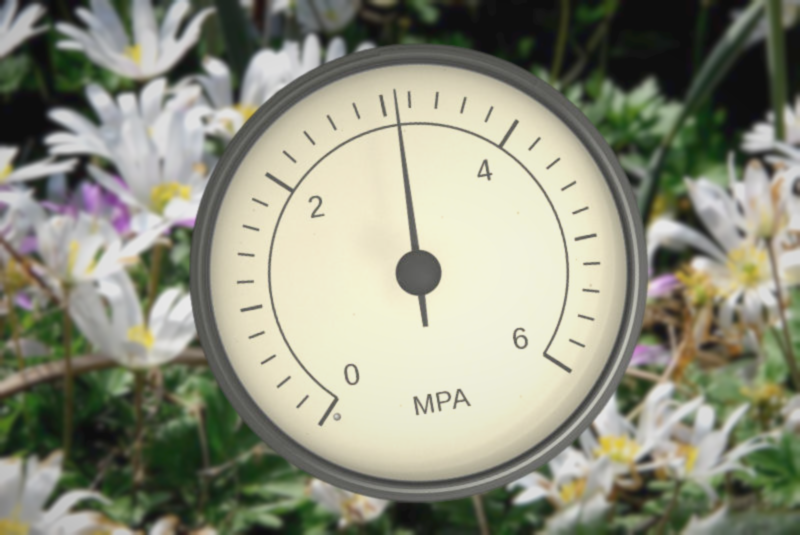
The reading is 3.1 MPa
